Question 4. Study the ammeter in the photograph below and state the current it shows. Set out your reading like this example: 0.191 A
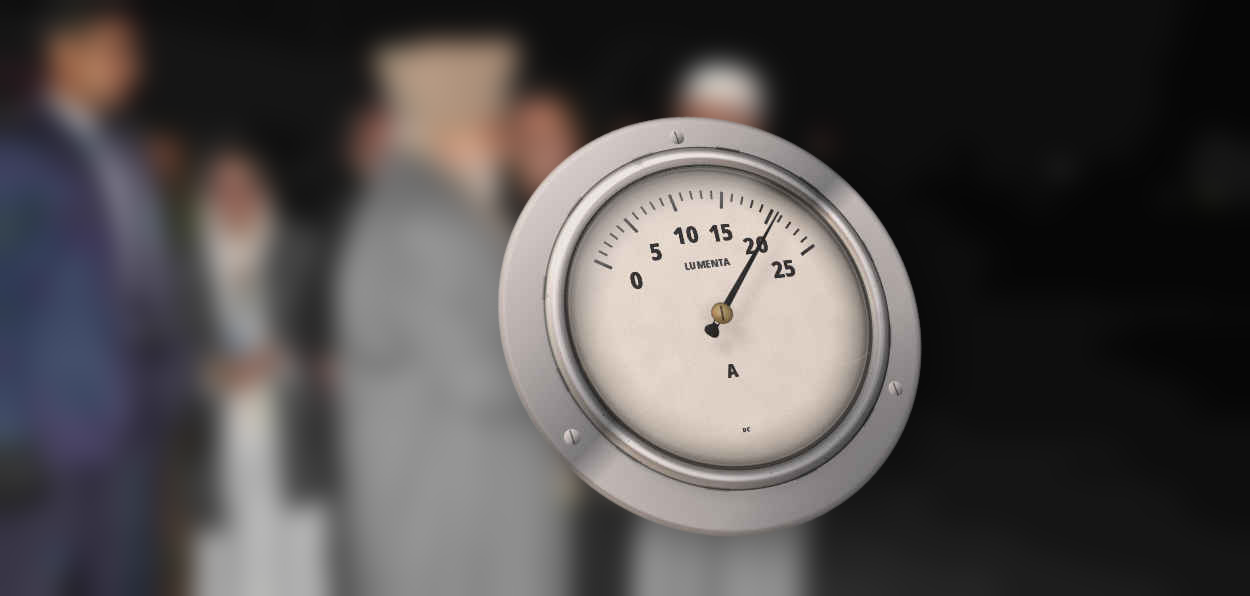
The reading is 20.5 A
